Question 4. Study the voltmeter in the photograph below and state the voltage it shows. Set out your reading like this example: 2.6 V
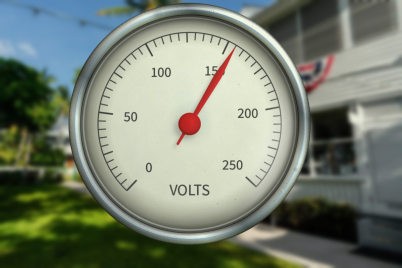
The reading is 155 V
